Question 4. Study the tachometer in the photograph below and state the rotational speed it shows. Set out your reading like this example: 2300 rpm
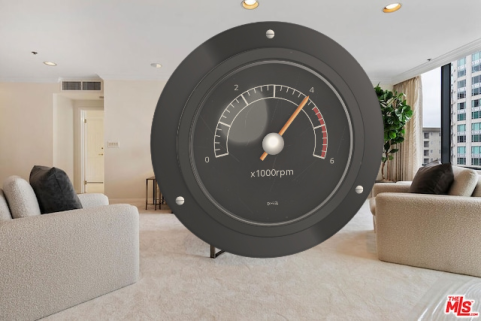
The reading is 4000 rpm
